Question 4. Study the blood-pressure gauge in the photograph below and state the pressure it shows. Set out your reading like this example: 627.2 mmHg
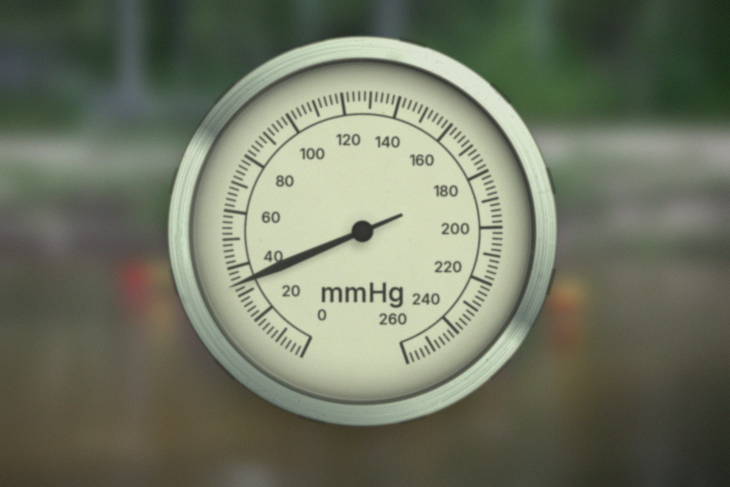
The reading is 34 mmHg
